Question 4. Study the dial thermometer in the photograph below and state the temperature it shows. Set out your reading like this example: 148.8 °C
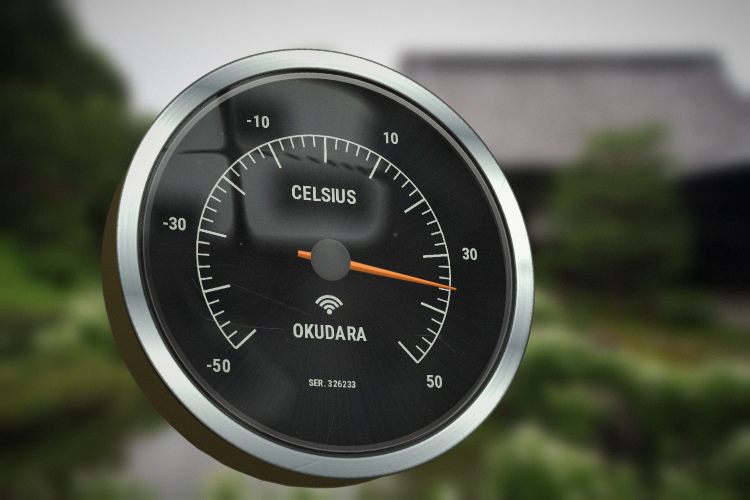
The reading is 36 °C
